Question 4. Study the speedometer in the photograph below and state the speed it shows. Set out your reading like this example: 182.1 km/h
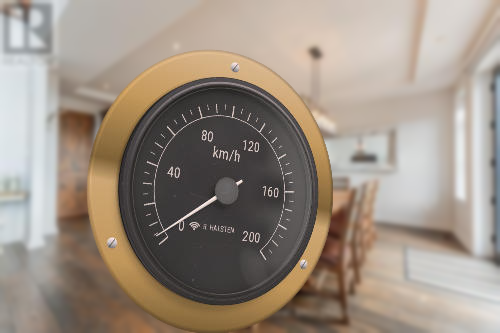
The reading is 5 km/h
